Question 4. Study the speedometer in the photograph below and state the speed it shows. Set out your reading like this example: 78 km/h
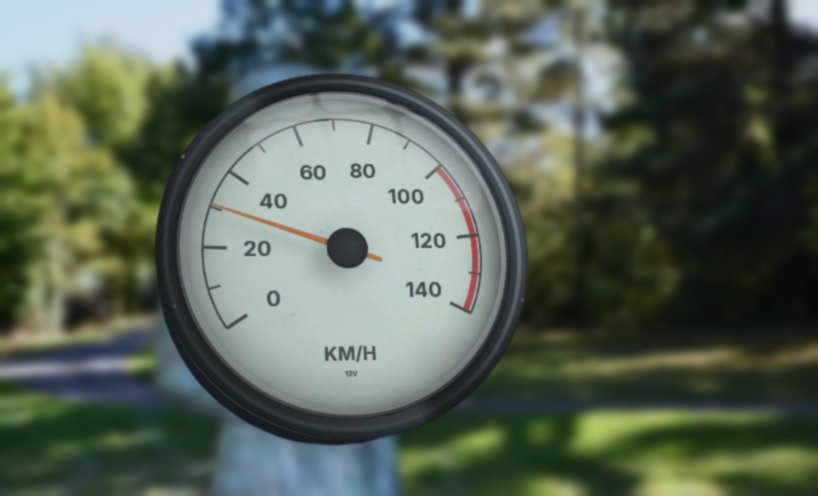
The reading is 30 km/h
